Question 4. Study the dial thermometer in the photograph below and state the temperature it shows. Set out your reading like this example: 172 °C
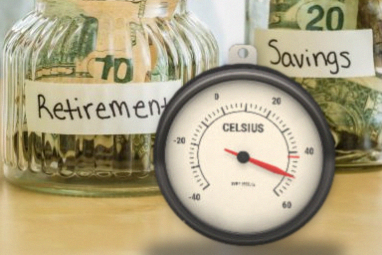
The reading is 50 °C
